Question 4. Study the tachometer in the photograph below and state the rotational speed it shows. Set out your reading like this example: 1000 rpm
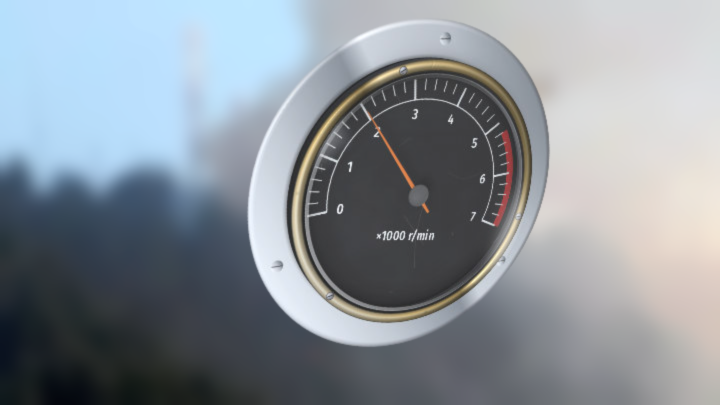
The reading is 2000 rpm
